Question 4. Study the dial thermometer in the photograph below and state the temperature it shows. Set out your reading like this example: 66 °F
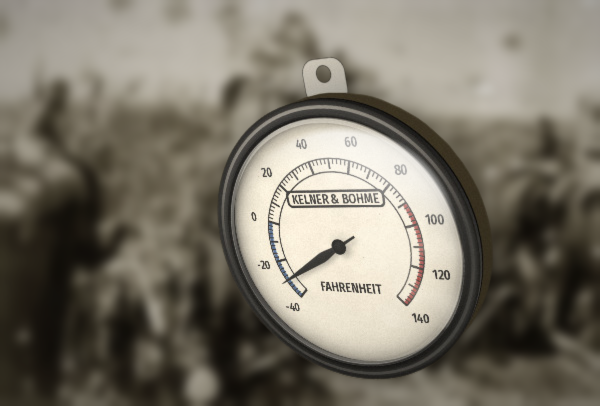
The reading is -30 °F
